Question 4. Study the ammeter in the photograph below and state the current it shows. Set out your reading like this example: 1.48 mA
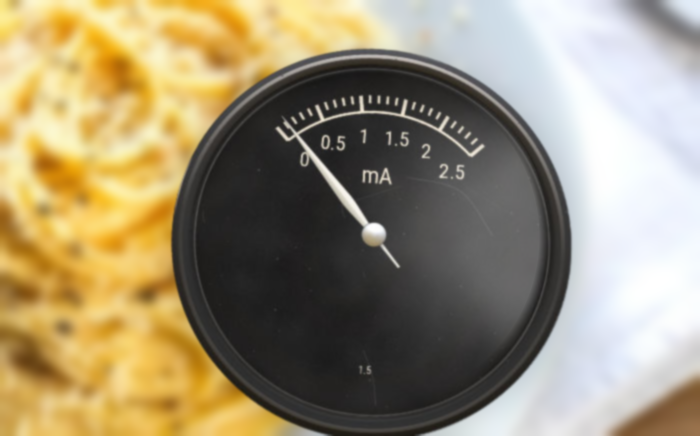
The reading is 0.1 mA
